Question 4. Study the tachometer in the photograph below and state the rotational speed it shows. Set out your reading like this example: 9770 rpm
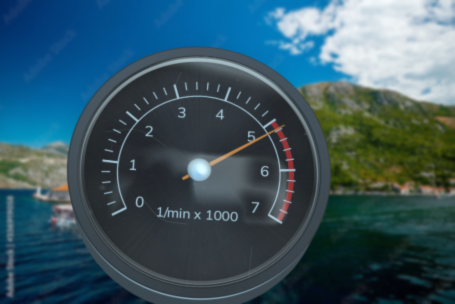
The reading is 5200 rpm
